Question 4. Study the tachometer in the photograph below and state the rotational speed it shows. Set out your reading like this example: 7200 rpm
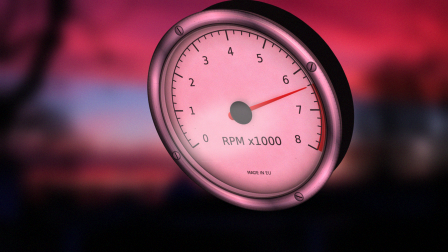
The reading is 6400 rpm
